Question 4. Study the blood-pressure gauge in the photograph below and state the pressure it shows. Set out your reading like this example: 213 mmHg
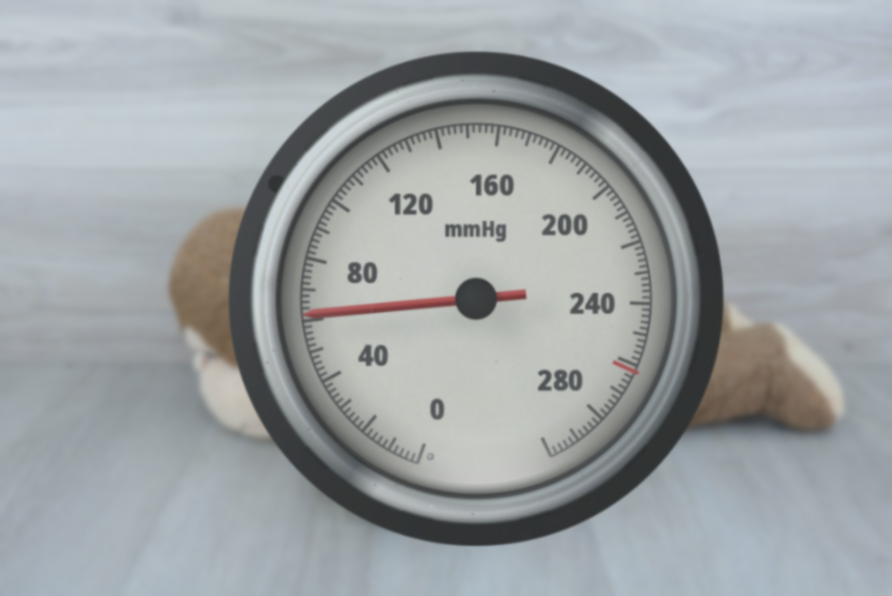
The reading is 62 mmHg
